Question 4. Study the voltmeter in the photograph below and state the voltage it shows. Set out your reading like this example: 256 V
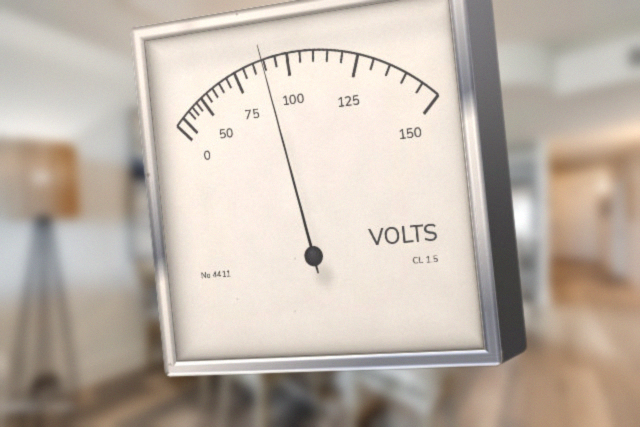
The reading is 90 V
